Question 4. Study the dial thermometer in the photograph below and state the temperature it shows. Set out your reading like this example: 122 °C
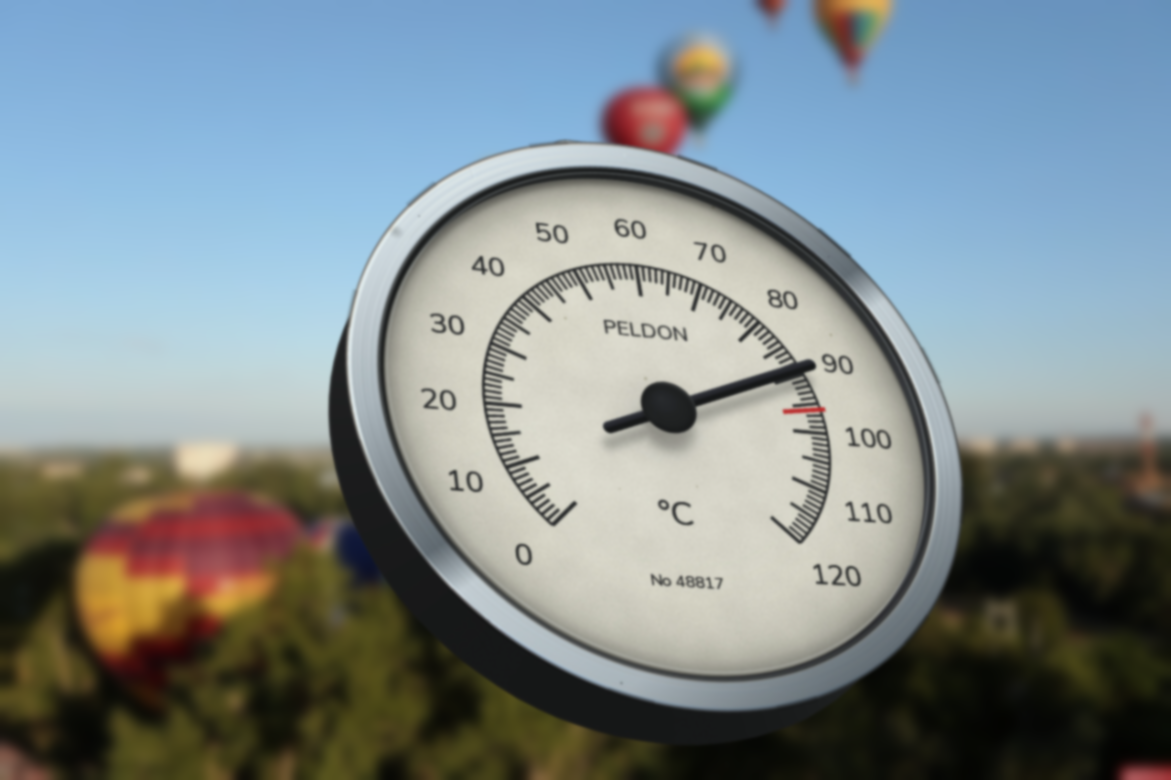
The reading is 90 °C
